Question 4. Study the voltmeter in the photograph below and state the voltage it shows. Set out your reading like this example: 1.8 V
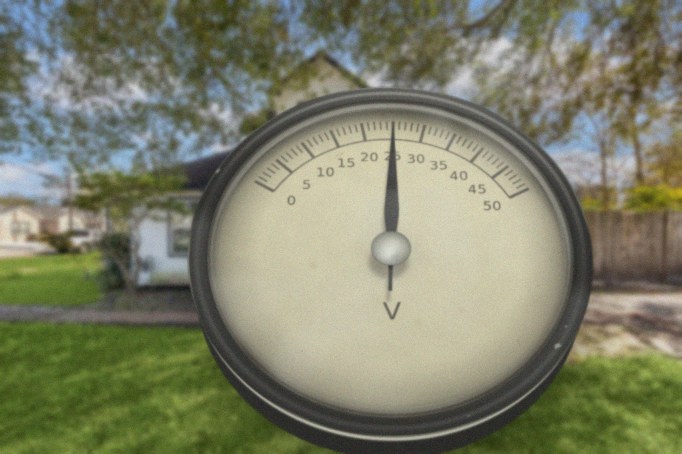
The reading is 25 V
